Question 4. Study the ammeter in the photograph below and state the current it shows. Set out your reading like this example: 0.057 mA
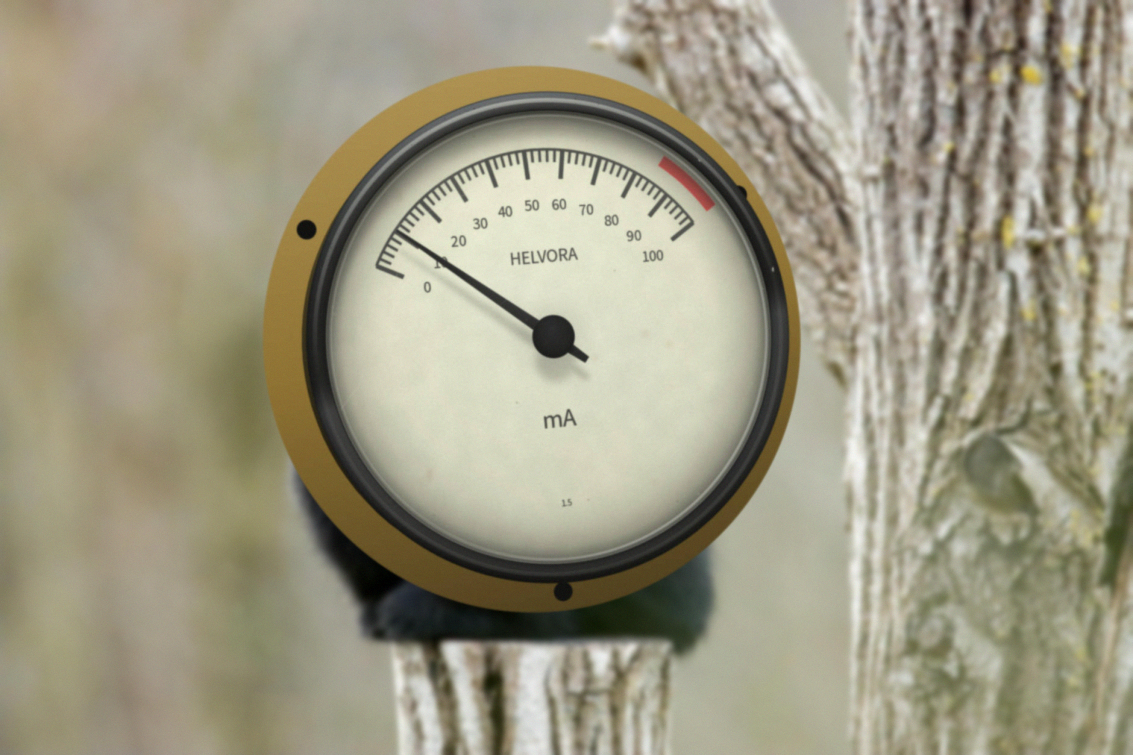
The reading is 10 mA
